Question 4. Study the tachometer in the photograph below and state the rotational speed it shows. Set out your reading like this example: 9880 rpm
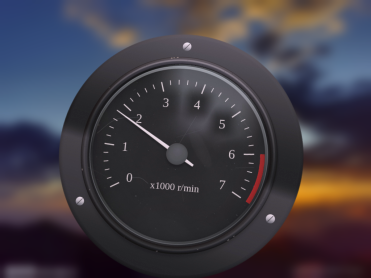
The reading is 1800 rpm
